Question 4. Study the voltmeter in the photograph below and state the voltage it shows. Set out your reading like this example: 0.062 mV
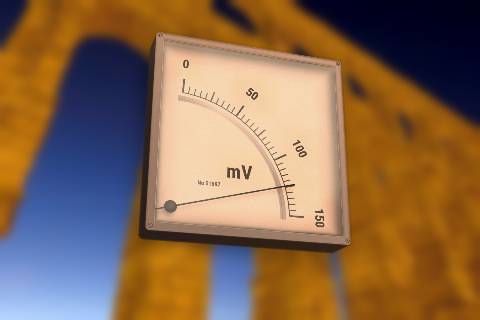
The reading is 125 mV
